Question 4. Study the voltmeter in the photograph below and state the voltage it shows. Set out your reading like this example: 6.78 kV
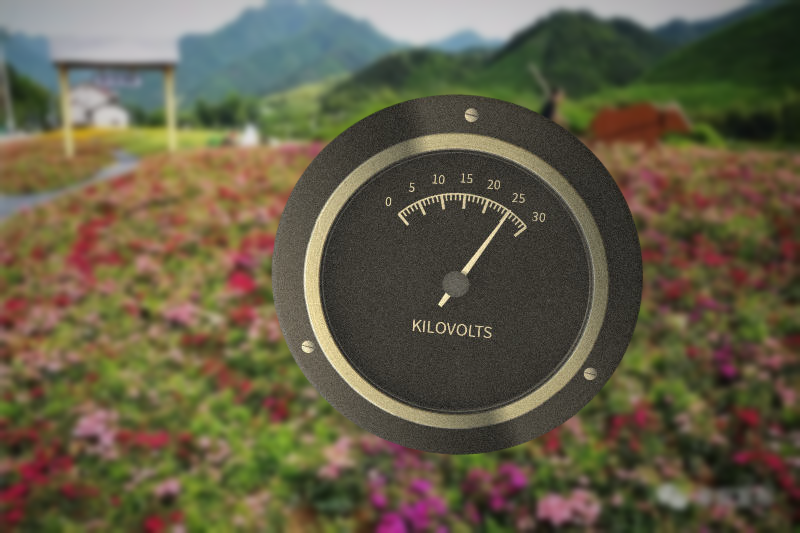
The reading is 25 kV
